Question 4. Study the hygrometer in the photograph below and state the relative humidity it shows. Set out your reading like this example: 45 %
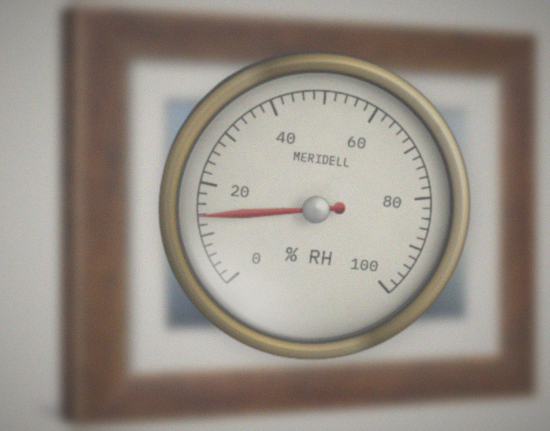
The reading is 14 %
